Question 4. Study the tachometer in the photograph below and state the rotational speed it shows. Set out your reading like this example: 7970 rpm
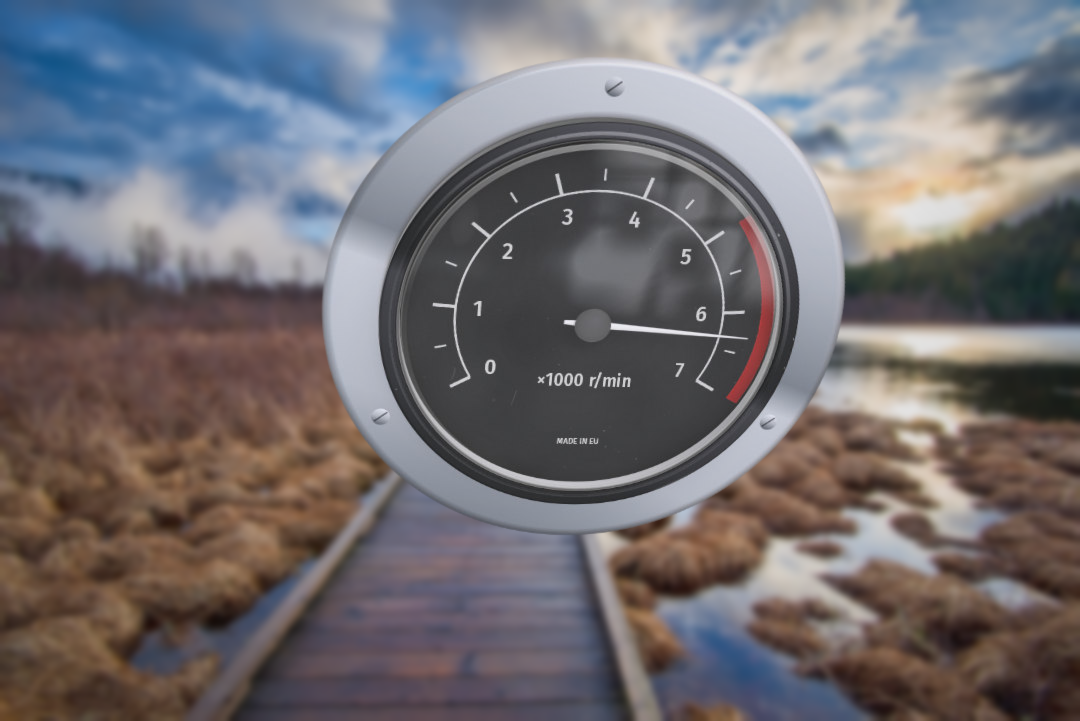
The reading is 6250 rpm
